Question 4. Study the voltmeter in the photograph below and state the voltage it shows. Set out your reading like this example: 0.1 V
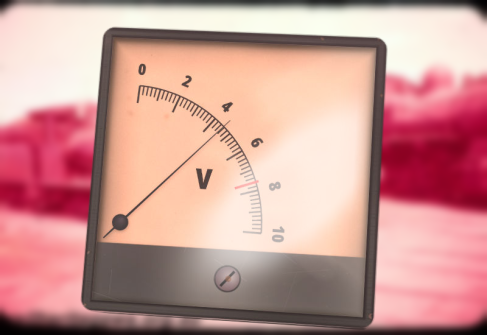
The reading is 4.6 V
